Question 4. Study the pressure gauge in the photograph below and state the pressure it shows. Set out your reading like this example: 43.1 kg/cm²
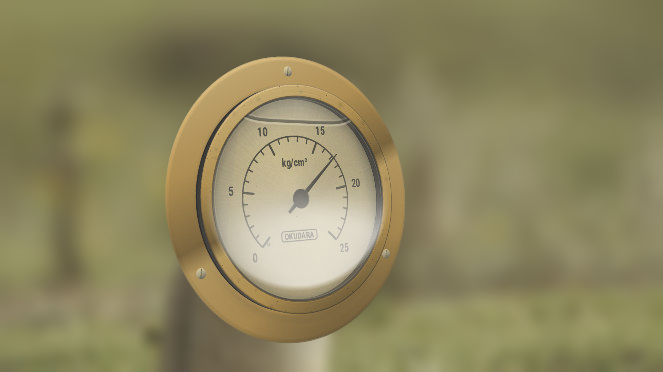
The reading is 17 kg/cm²
